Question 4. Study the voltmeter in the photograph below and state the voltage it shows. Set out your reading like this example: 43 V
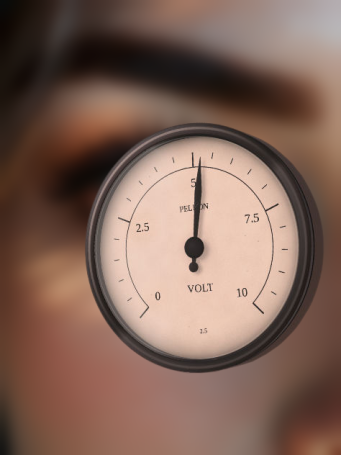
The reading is 5.25 V
